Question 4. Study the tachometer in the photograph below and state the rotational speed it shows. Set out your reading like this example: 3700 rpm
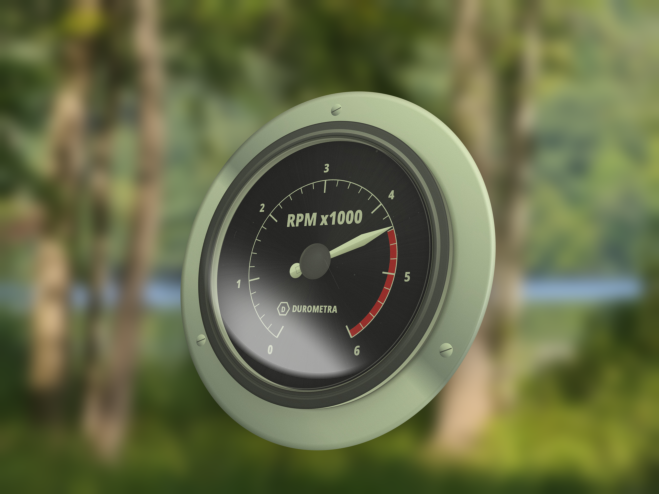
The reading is 4400 rpm
